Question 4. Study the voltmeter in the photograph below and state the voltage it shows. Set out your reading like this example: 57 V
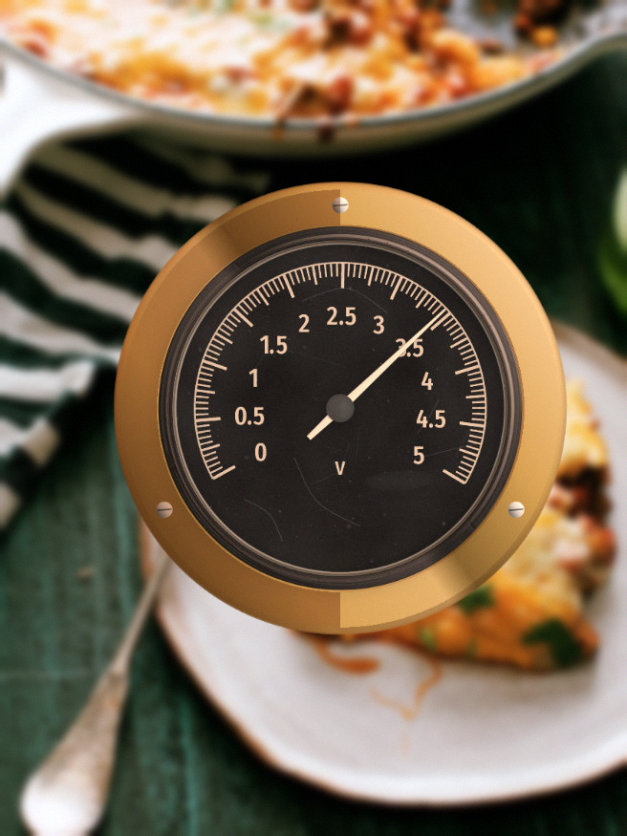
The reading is 3.45 V
